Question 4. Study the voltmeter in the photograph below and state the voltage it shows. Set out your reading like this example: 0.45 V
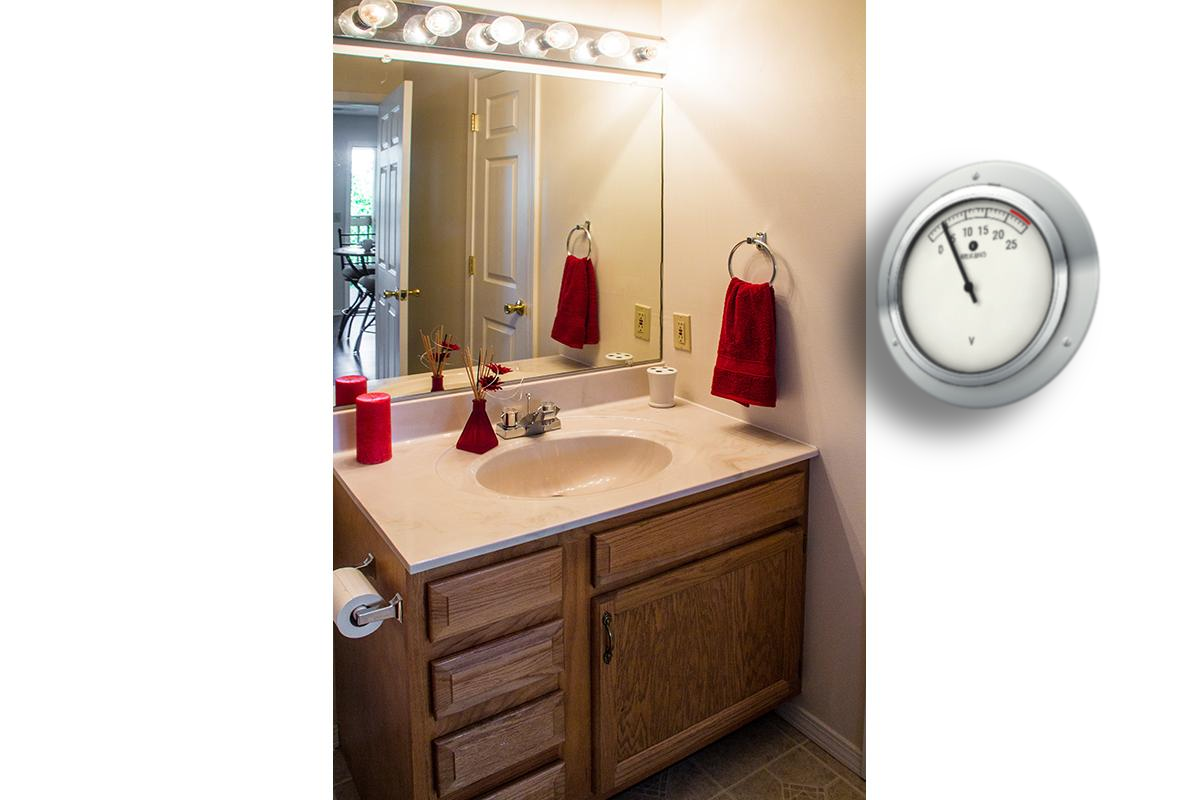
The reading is 5 V
